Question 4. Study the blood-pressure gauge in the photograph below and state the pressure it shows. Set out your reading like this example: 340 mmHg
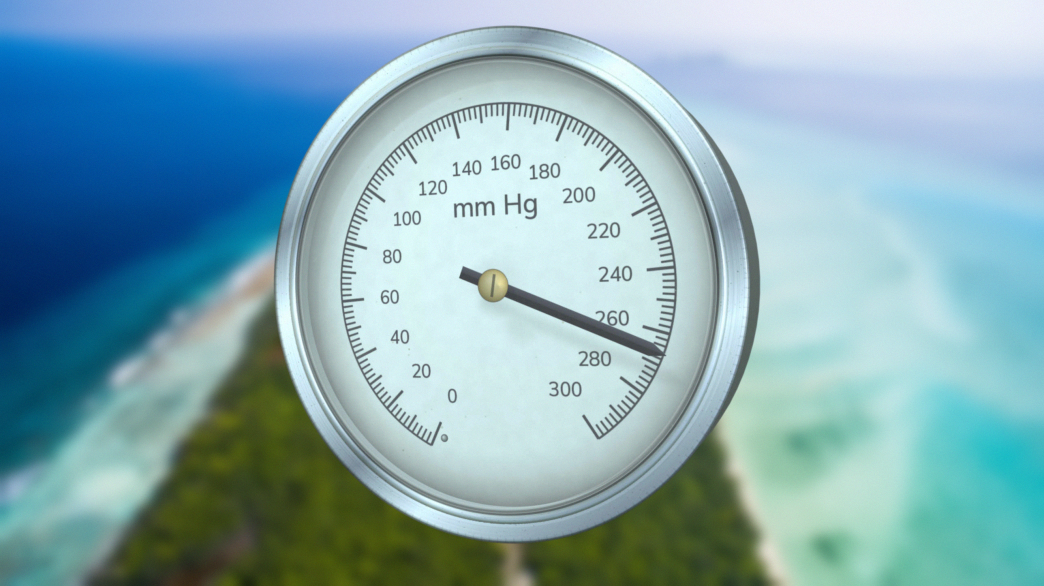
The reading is 266 mmHg
